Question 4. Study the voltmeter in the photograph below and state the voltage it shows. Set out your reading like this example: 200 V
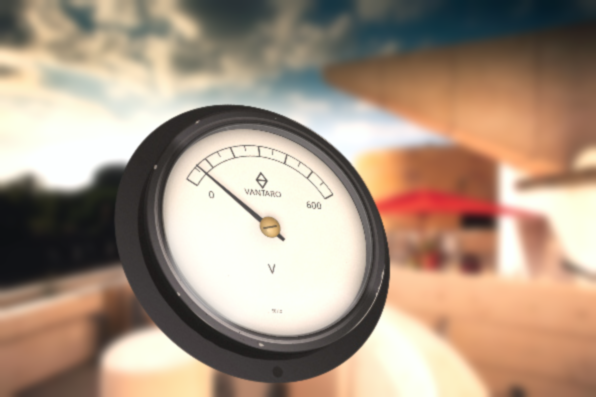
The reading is 50 V
